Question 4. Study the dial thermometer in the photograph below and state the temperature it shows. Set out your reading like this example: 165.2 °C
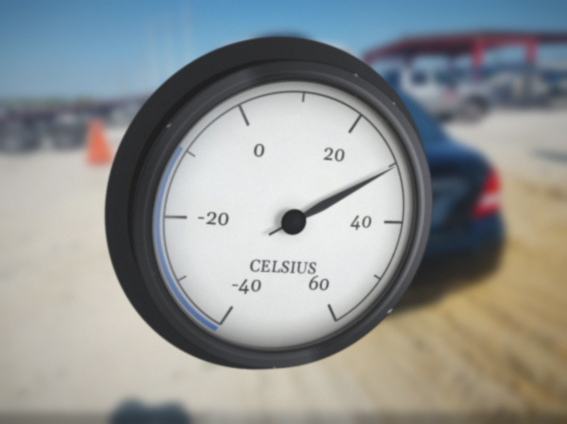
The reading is 30 °C
